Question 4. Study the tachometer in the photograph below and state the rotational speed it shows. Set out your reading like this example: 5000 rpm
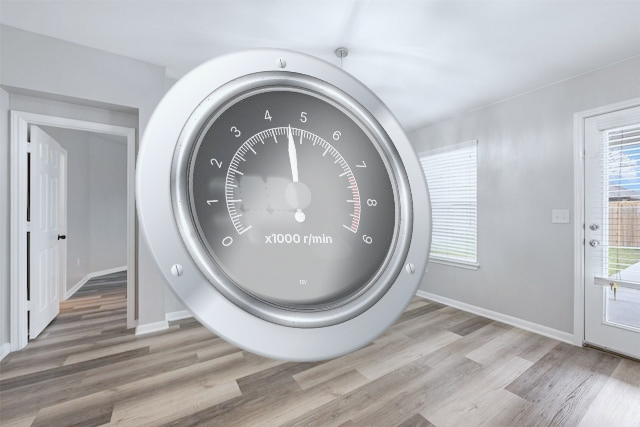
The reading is 4500 rpm
